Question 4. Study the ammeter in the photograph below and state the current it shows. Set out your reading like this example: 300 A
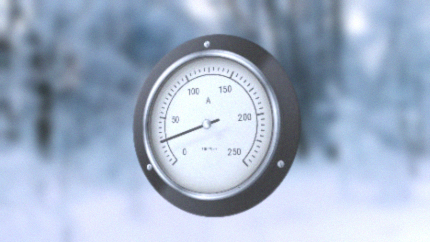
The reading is 25 A
